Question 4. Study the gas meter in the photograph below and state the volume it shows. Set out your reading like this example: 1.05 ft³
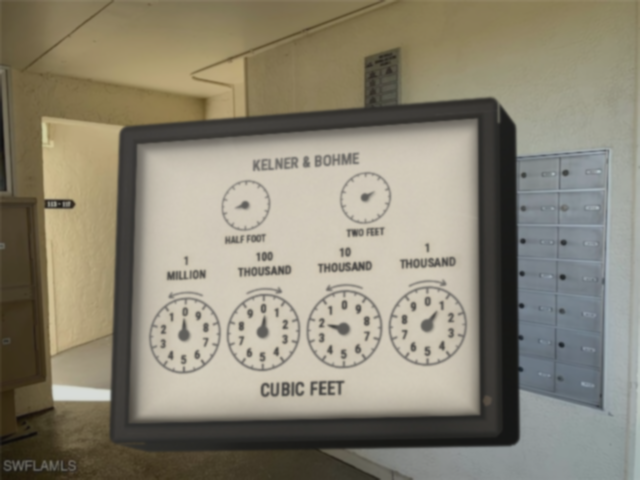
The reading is 2100 ft³
